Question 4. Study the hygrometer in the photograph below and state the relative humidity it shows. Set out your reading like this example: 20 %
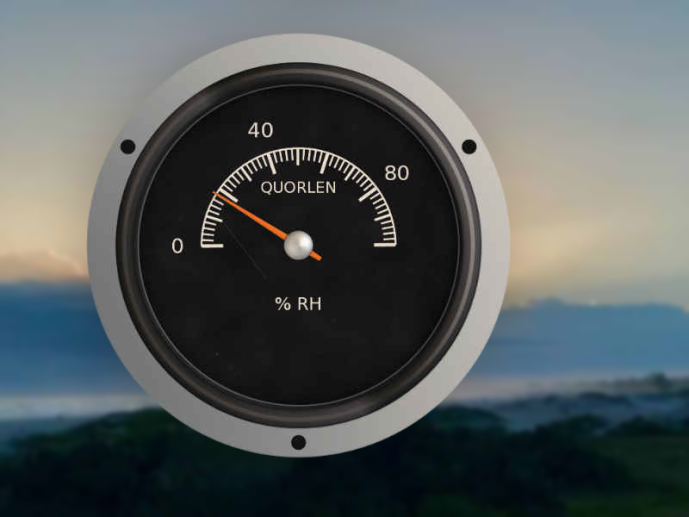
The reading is 18 %
